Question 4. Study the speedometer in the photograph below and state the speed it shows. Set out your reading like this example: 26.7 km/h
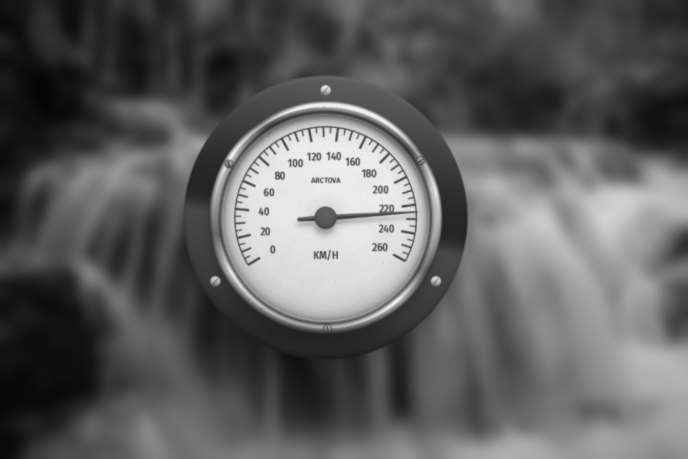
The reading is 225 km/h
